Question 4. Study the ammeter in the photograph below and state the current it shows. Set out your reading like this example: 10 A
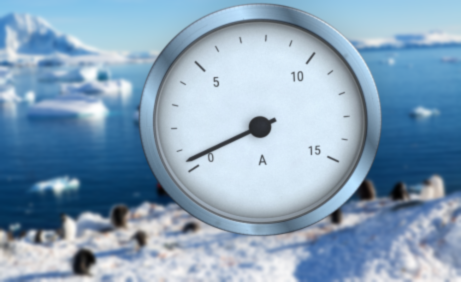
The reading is 0.5 A
